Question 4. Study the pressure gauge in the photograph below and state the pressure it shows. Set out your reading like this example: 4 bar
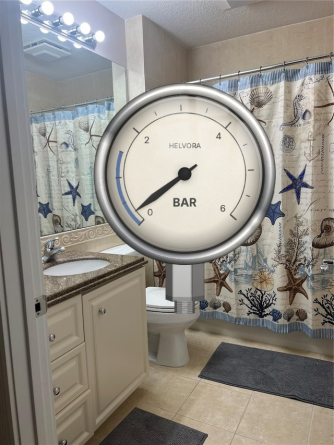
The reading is 0.25 bar
